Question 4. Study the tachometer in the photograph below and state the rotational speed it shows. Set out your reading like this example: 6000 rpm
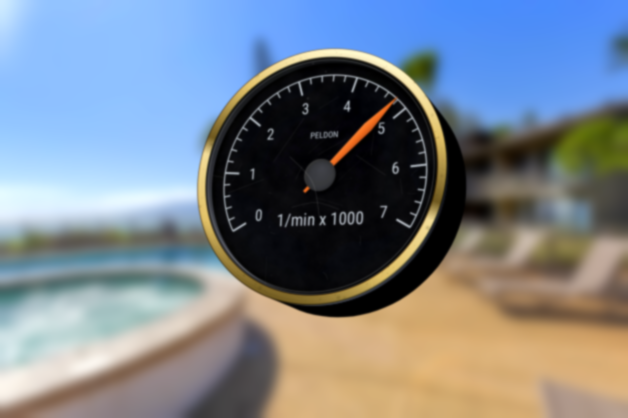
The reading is 4800 rpm
